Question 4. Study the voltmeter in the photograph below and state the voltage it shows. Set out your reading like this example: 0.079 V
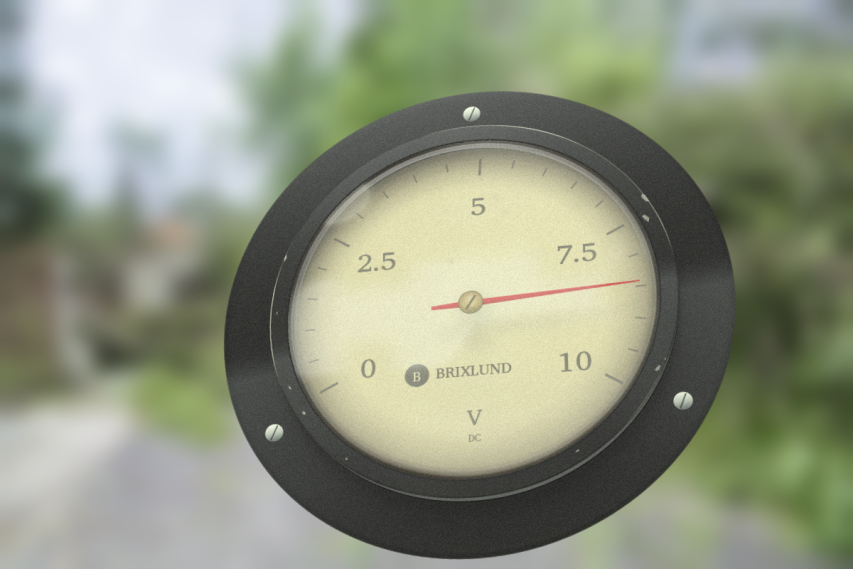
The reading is 8.5 V
